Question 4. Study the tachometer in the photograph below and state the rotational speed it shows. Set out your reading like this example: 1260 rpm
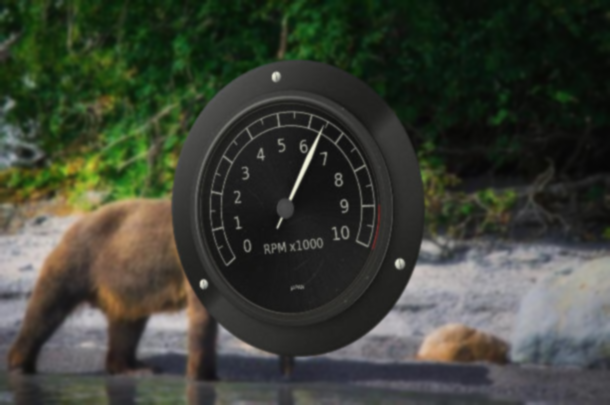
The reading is 6500 rpm
